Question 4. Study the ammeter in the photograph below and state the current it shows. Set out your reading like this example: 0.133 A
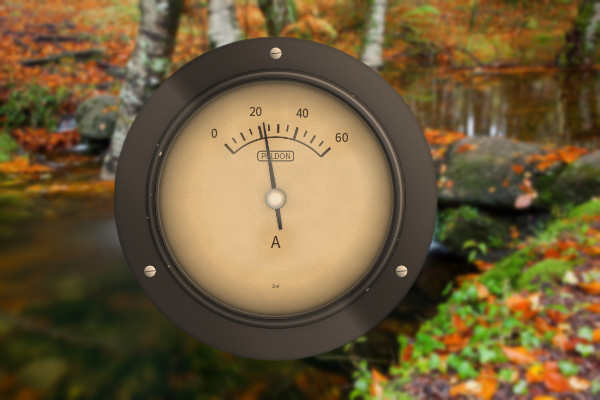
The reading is 22.5 A
